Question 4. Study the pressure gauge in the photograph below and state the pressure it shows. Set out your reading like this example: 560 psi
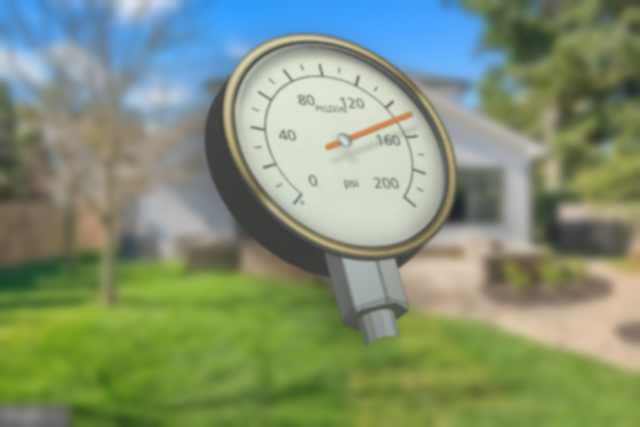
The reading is 150 psi
